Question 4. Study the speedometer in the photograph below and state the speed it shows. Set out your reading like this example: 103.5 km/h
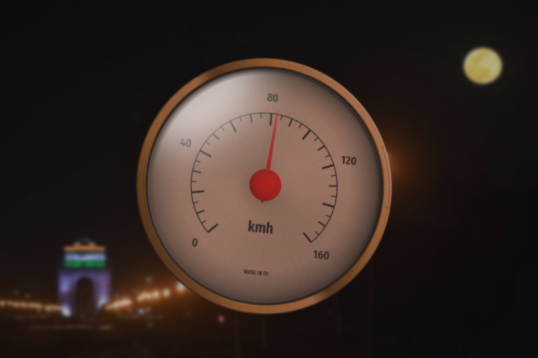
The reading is 82.5 km/h
